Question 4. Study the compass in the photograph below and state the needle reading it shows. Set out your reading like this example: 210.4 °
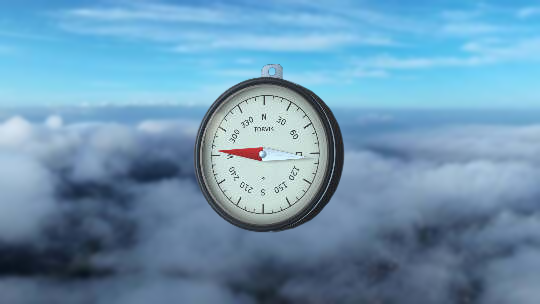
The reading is 275 °
